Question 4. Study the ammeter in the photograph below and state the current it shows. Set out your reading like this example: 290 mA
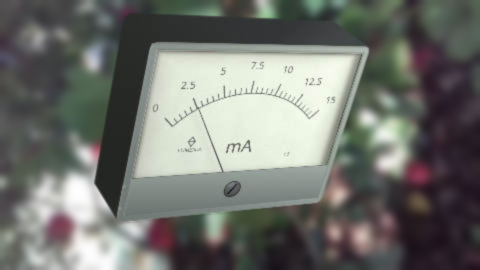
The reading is 2.5 mA
